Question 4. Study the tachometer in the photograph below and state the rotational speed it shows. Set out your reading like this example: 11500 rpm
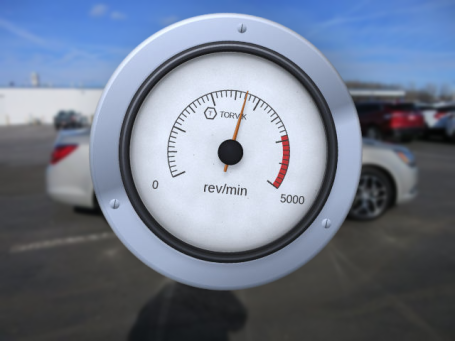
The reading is 2700 rpm
